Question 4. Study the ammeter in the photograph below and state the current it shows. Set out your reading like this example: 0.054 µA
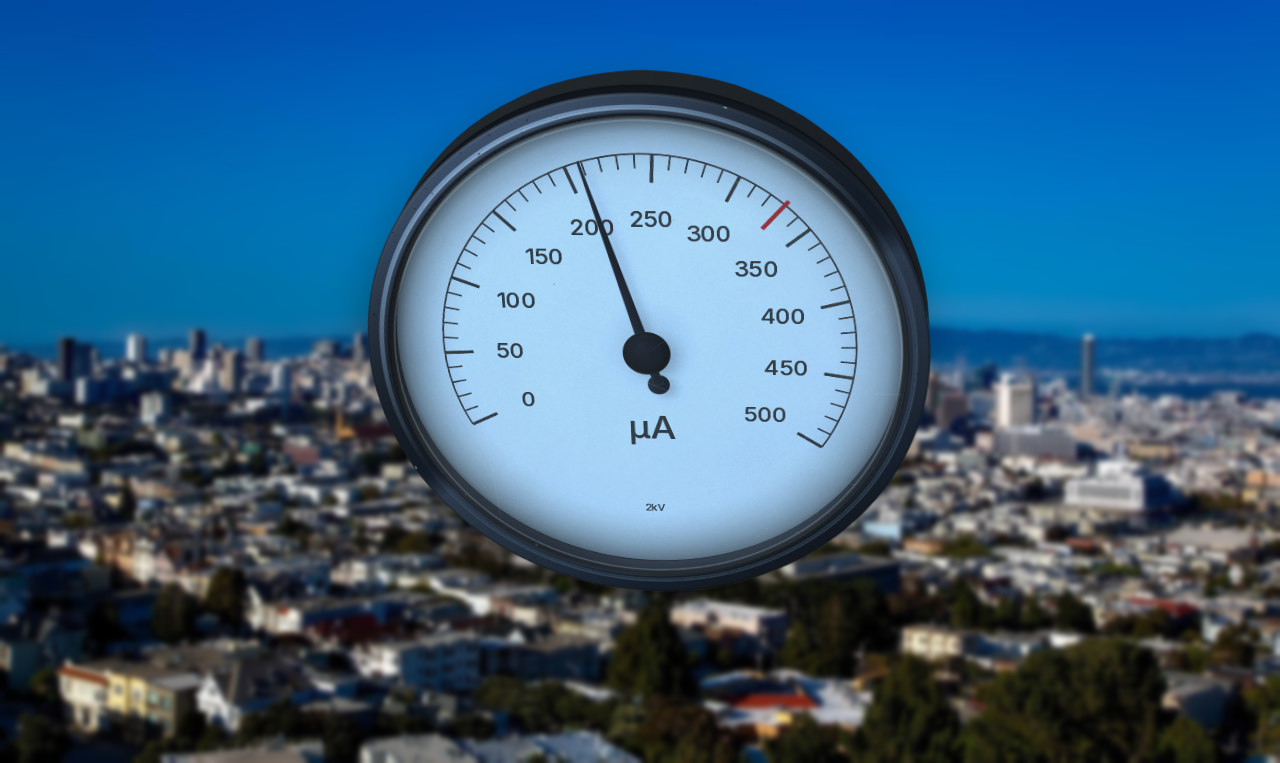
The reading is 210 µA
